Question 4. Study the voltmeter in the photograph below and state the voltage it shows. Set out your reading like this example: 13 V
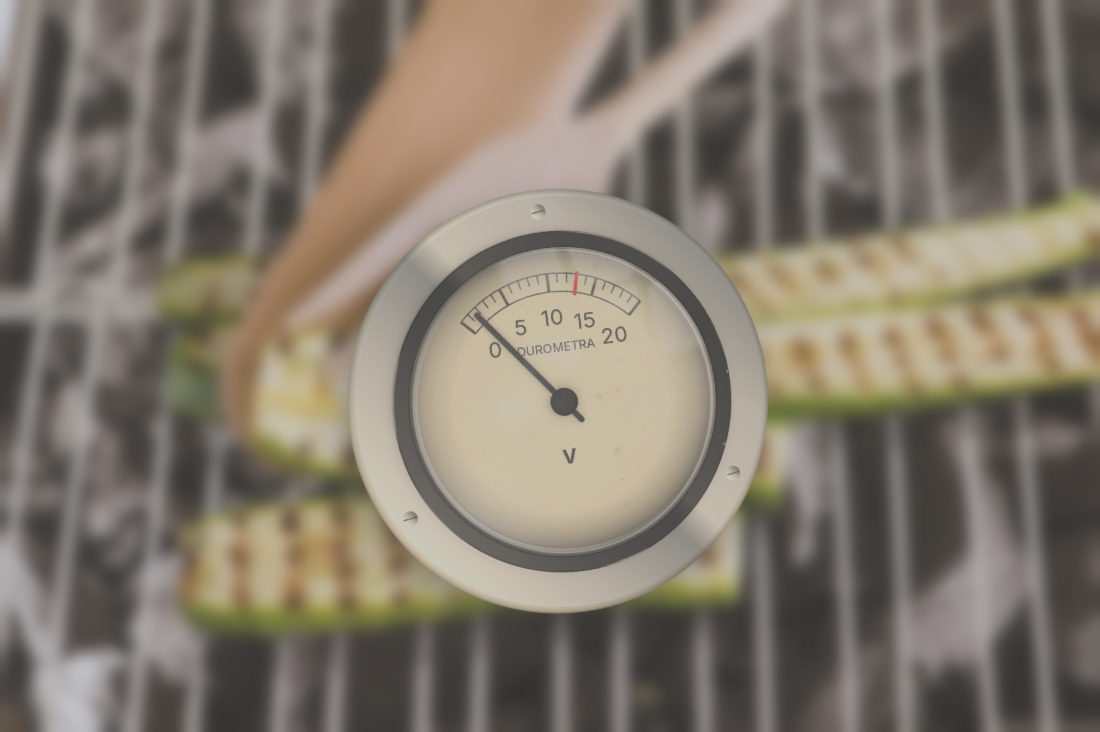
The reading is 1.5 V
